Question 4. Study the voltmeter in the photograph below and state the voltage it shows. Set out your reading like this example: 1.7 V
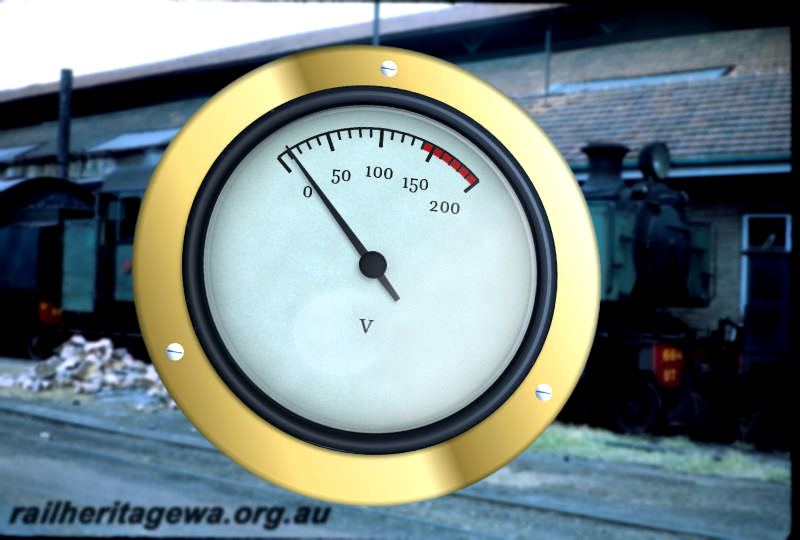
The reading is 10 V
